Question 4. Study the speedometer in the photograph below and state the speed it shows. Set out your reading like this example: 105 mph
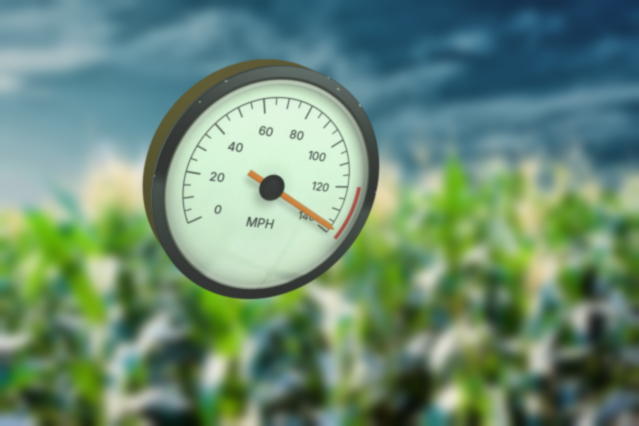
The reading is 137.5 mph
